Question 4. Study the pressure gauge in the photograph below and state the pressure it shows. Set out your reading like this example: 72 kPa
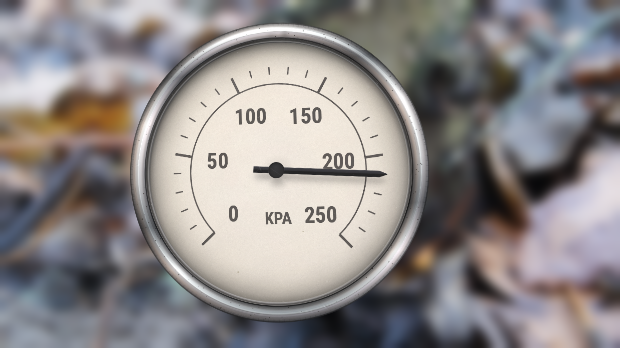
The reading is 210 kPa
